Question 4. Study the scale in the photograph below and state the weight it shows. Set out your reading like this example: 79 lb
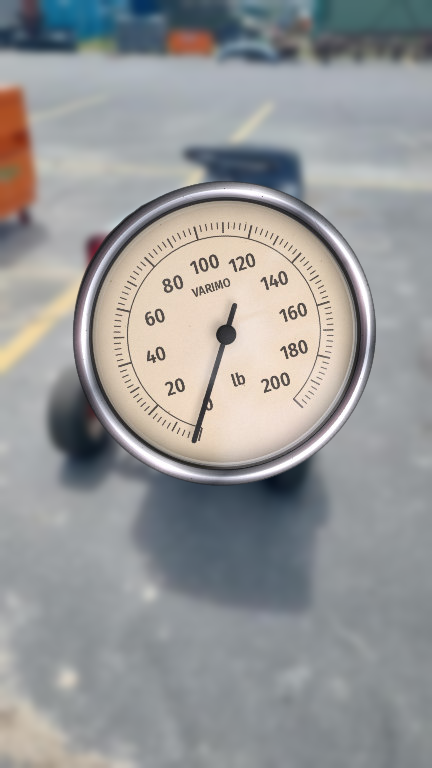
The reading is 2 lb
